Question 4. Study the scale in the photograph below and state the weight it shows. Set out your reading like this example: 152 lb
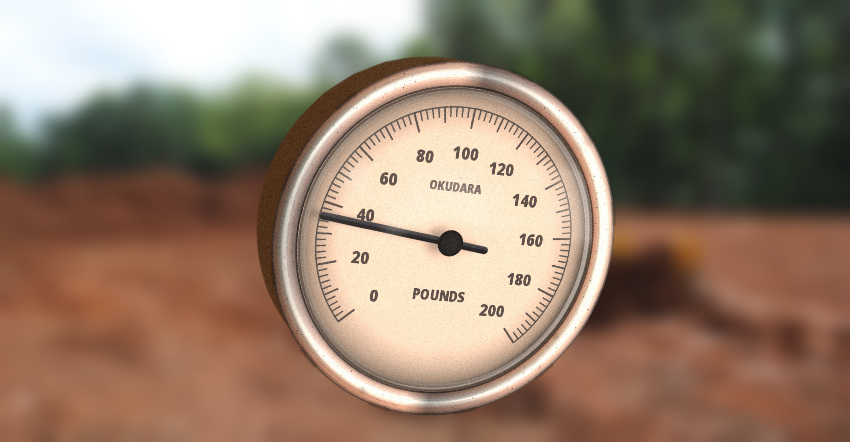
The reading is 36 lb
